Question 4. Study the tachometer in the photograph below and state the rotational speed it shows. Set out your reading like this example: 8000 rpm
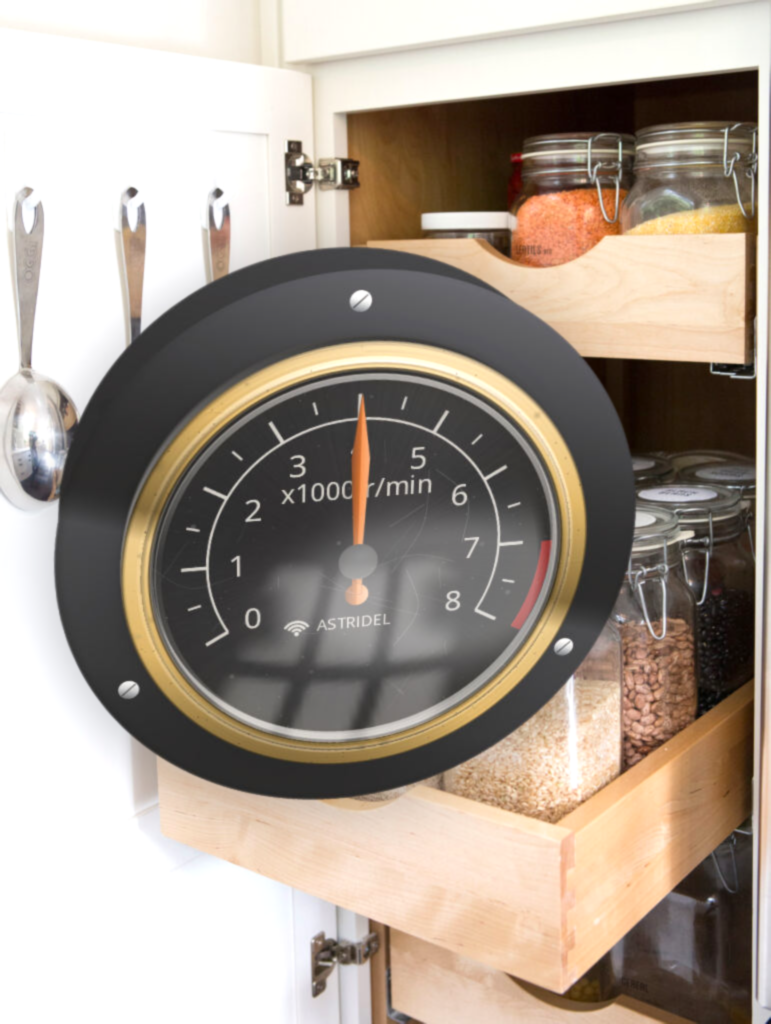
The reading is 4000 rpm
